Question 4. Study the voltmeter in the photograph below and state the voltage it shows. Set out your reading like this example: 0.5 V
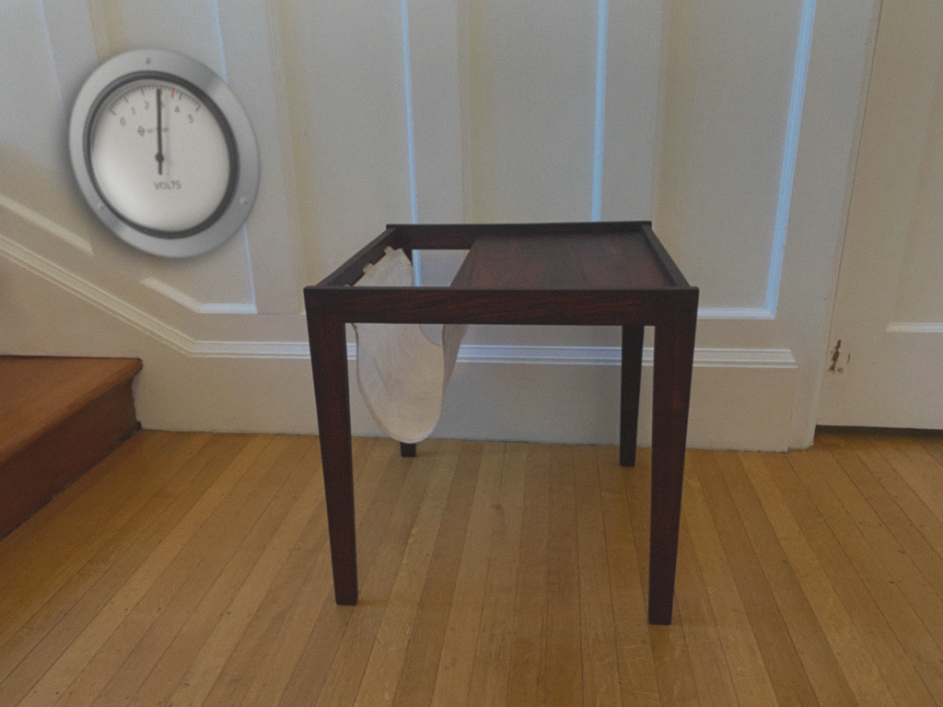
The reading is 3 V
